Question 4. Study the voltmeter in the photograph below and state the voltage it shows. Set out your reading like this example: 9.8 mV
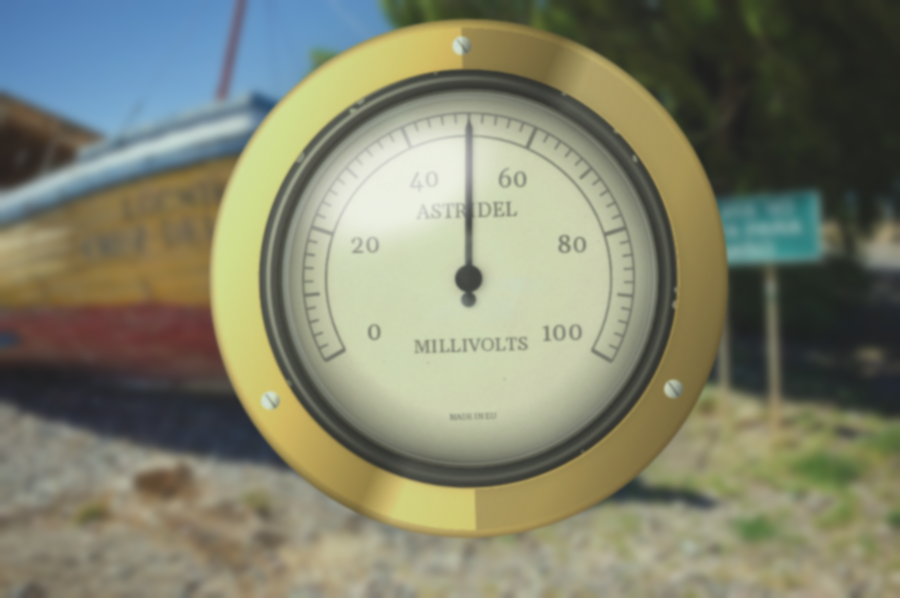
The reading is 50 mV
